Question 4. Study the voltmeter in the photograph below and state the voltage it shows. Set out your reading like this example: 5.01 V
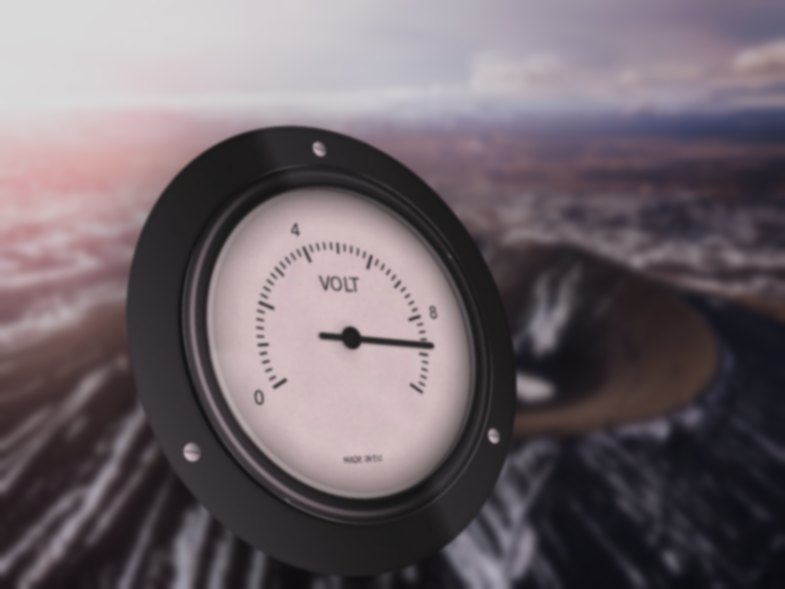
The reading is 8.8 V
